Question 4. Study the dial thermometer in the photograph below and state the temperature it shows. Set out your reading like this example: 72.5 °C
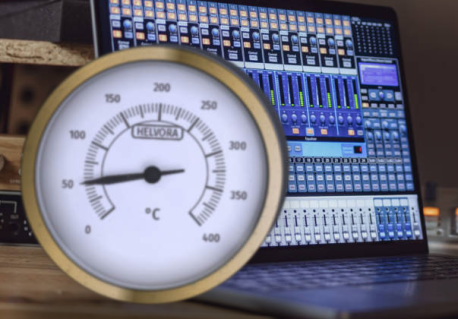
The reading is 50 °C
